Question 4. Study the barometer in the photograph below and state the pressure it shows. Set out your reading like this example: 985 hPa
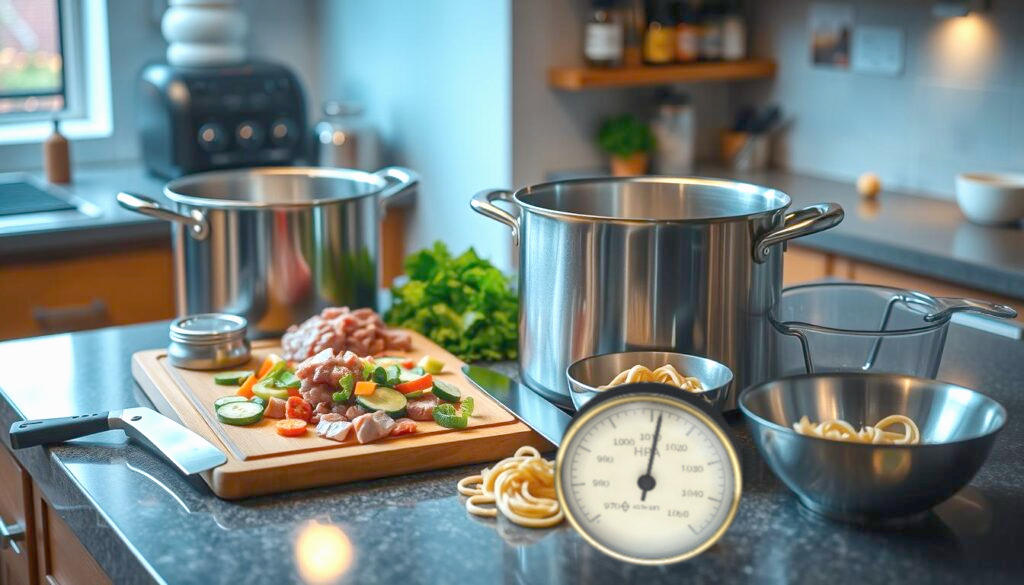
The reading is 1012 hPa
